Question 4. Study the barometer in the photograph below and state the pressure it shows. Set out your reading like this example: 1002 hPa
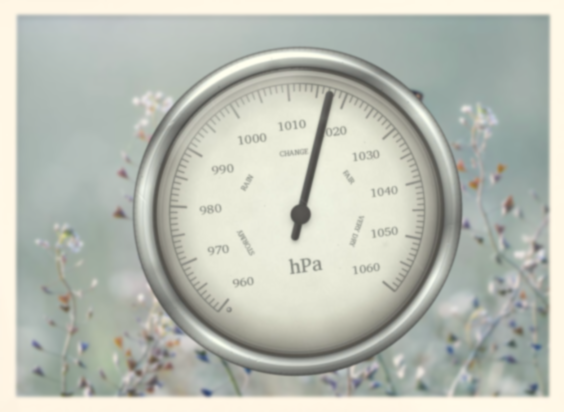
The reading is 1017 hPa
